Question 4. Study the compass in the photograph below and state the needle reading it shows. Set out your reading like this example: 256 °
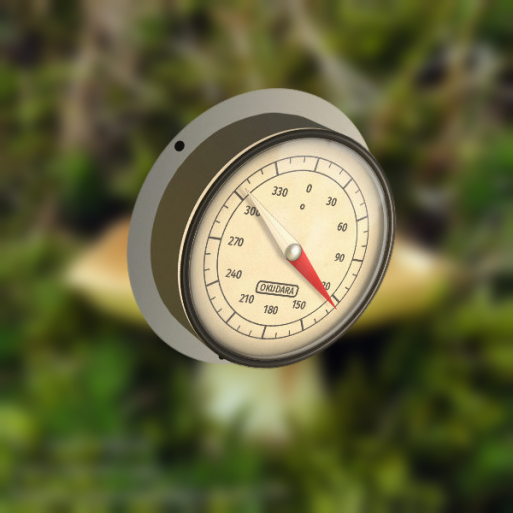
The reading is 125 °
